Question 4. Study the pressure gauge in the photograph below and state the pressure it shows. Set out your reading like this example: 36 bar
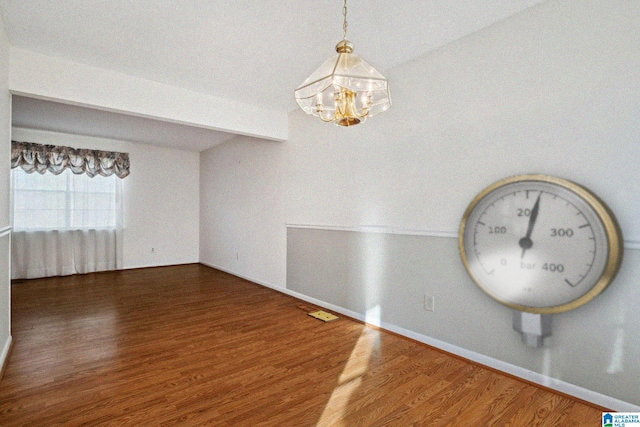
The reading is 220 bar
